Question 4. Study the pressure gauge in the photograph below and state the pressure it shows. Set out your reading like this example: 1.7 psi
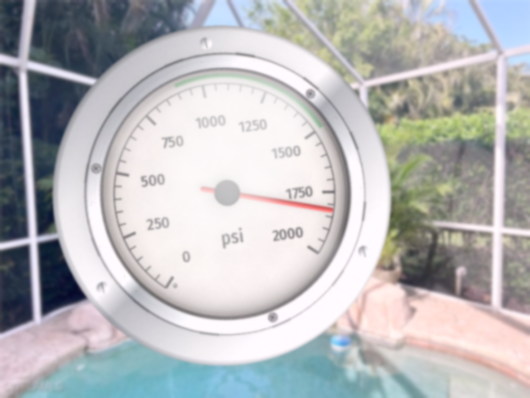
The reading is 1825 psi
